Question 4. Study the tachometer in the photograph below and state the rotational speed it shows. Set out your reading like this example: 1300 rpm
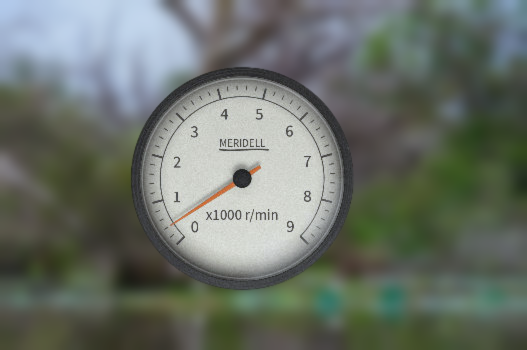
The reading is 400 rpm
